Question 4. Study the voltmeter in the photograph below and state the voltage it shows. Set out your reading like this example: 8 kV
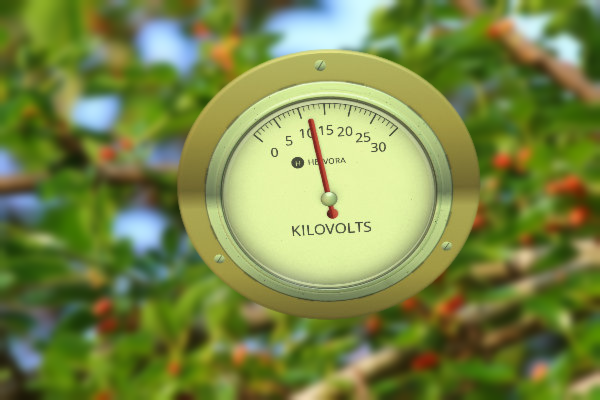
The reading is 12 kV
